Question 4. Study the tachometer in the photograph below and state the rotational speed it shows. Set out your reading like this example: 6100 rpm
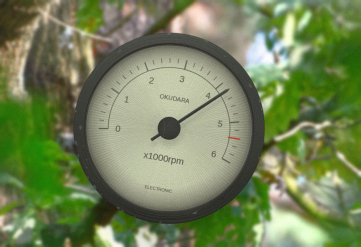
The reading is 4200 rpm
